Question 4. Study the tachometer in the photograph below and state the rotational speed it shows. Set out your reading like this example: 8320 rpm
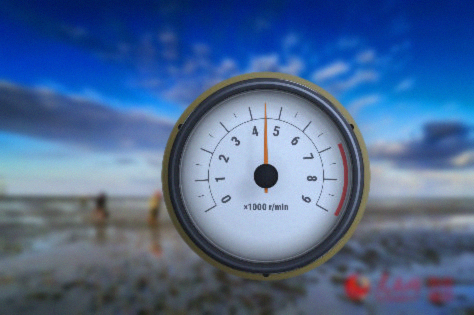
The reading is 4500 rpm
